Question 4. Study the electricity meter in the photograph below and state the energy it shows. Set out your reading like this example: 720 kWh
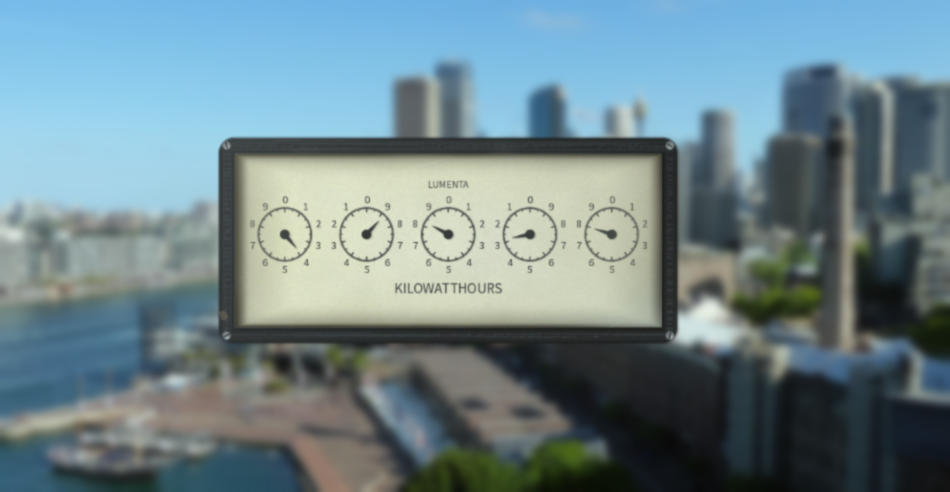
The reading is 38828 kWh
